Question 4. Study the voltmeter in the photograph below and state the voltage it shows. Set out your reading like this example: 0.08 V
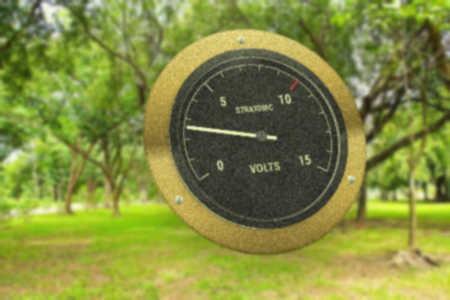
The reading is 2.5 V
